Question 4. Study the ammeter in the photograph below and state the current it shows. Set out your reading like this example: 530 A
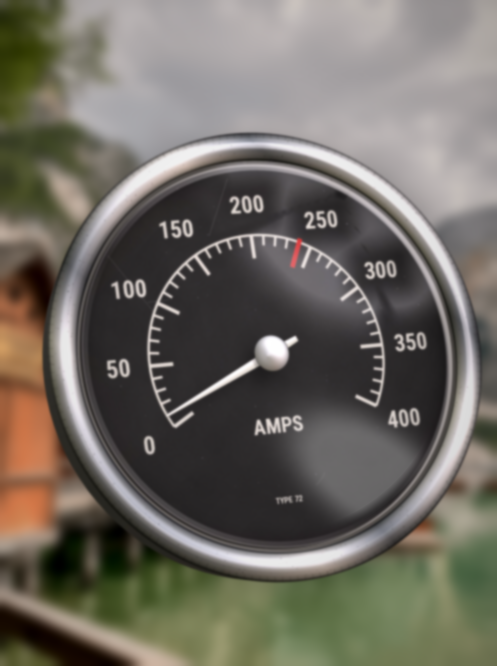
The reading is 10 A
